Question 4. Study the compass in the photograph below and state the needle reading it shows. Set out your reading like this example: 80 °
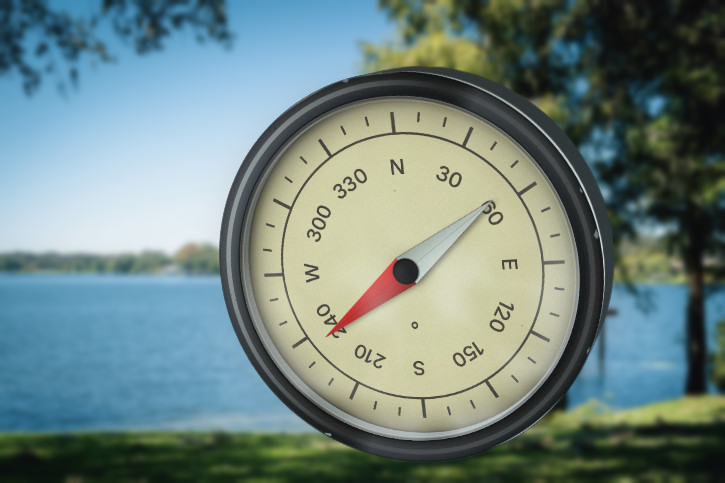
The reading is 235 °
